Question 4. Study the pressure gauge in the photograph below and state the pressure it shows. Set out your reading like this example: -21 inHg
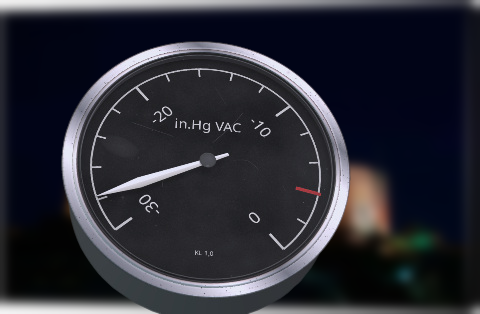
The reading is -28 inHg
